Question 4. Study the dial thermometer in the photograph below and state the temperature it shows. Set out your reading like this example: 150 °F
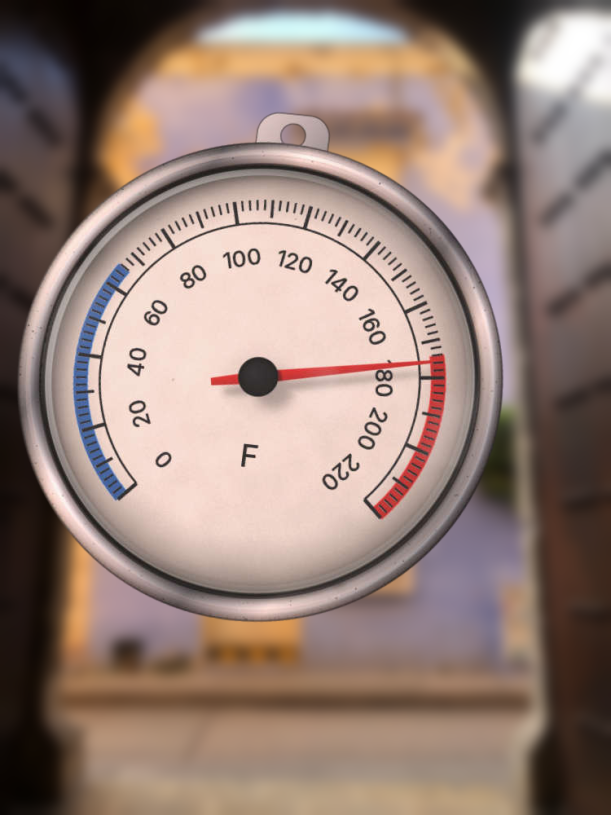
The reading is 176 °F
